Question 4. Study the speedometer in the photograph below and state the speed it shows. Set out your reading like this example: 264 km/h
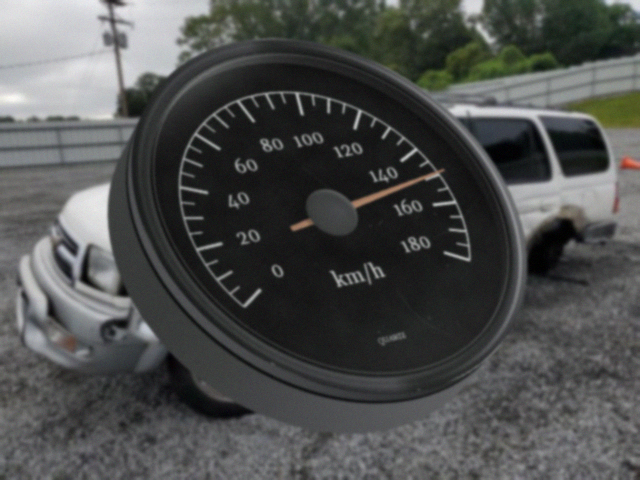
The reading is 150 km/h
